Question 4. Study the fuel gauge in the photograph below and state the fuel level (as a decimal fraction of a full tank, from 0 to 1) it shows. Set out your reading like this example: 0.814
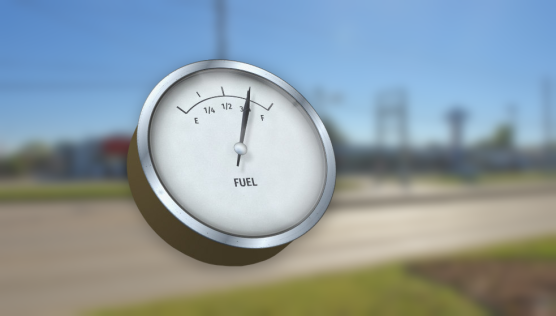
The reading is 0.75
